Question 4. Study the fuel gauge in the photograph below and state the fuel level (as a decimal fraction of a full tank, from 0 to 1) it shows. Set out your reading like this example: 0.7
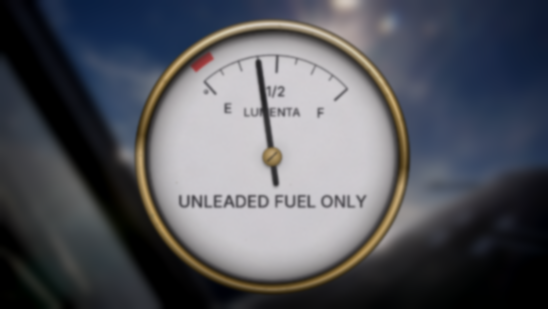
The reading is 0.375
